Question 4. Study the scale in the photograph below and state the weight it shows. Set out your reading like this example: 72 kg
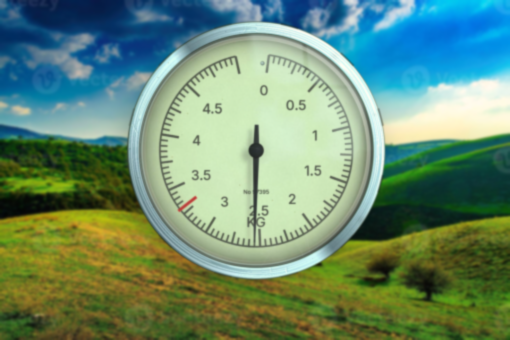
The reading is 2.55 kg
